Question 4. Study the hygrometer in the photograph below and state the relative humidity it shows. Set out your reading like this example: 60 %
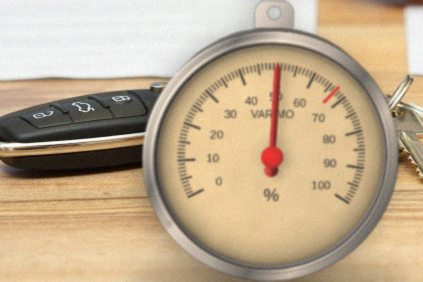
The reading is 50 %
